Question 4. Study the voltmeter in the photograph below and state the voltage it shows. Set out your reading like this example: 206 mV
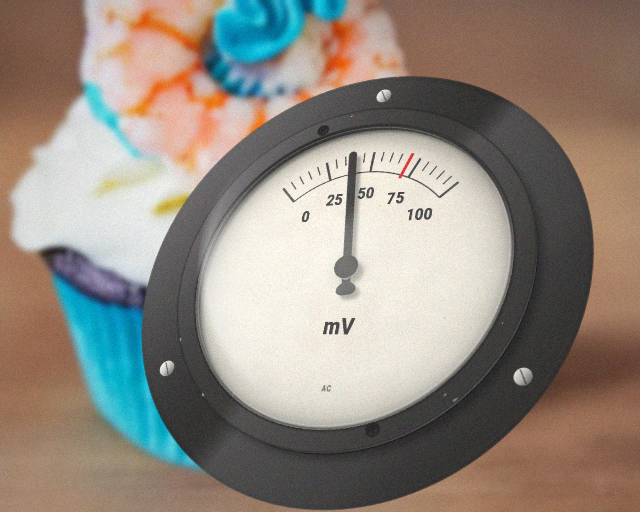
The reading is 40 mV
